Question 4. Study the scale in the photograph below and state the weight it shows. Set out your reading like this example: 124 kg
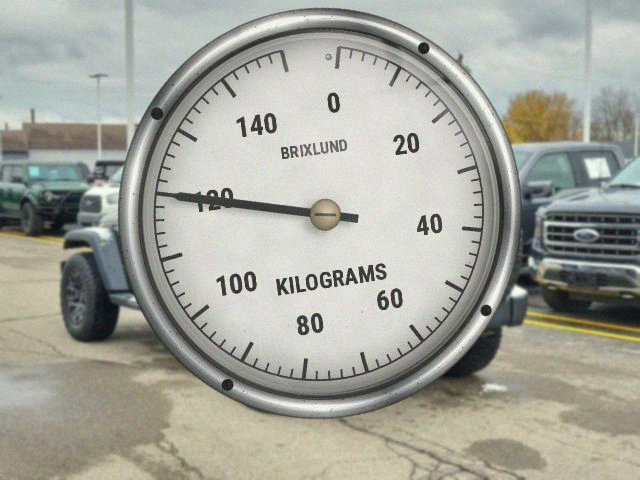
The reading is 120 kg
